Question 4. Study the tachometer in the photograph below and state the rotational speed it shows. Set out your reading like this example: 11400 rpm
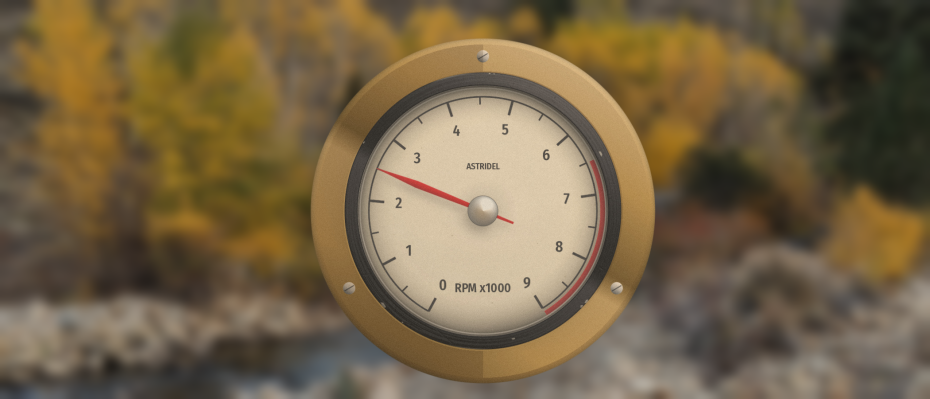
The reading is 2500 rpm
